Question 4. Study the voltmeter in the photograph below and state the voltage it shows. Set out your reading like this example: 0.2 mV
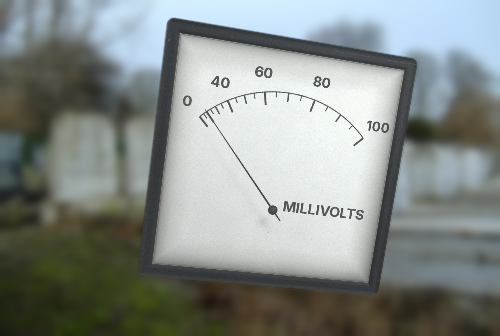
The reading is 20 mV
